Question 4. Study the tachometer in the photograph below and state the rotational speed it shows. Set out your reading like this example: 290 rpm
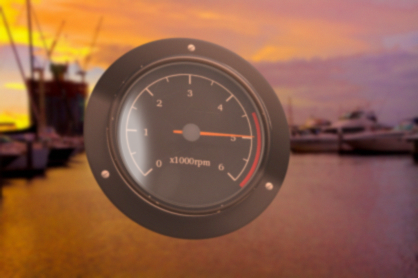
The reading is 5000 rpm
